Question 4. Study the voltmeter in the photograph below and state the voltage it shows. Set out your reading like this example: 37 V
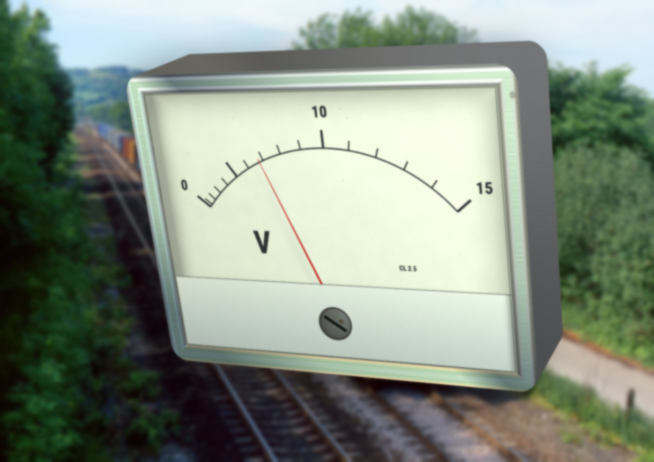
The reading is 7 V
